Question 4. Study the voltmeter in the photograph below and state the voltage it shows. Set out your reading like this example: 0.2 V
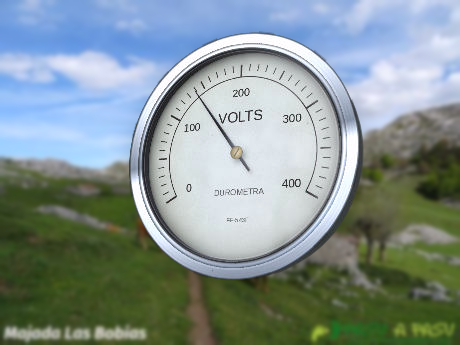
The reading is 140 V
